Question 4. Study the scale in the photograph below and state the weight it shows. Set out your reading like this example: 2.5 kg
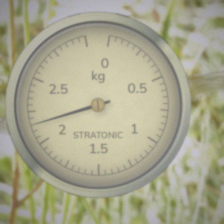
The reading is 2.15 kg
